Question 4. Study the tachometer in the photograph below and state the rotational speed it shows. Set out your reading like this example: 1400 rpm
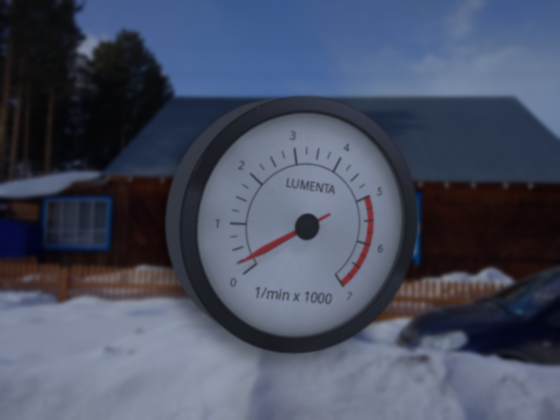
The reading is 250 rpm
